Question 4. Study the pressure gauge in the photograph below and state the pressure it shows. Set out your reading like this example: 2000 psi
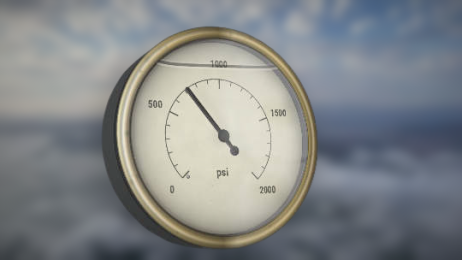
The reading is 700 psi
